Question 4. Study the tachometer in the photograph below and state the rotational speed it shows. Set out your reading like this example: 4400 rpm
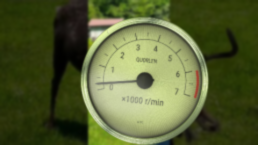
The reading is 250 rpm
